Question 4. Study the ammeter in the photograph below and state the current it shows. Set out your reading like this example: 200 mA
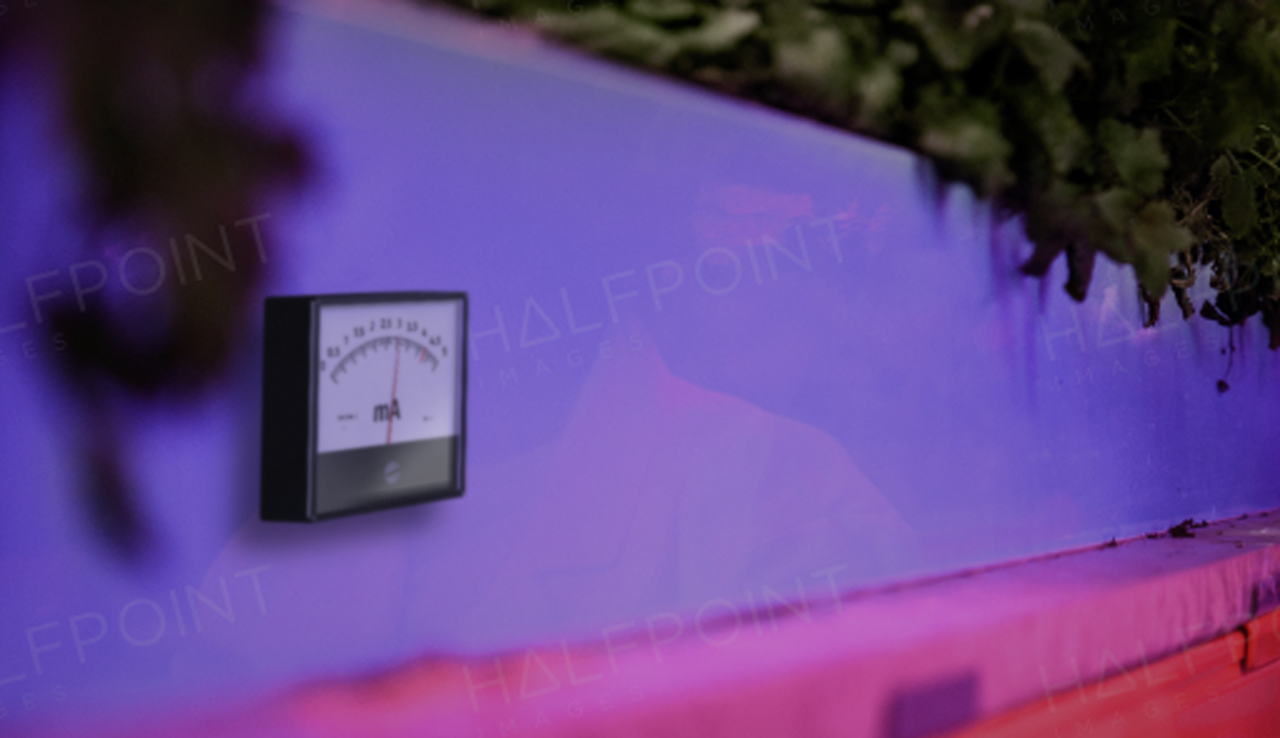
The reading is 3 mA
